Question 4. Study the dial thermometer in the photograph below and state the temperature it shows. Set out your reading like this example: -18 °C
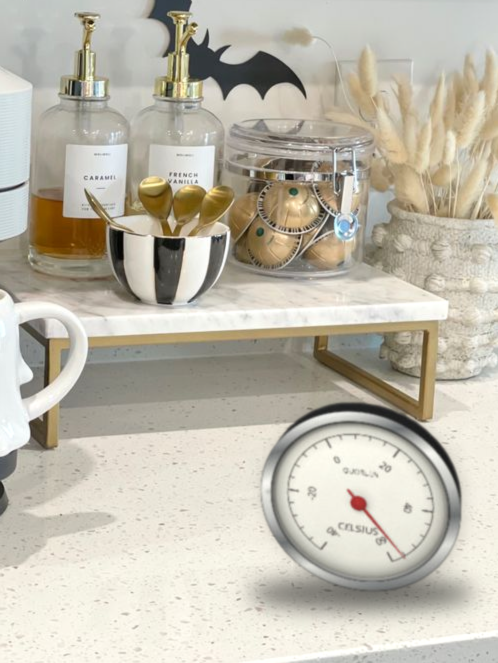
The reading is 56 °C
